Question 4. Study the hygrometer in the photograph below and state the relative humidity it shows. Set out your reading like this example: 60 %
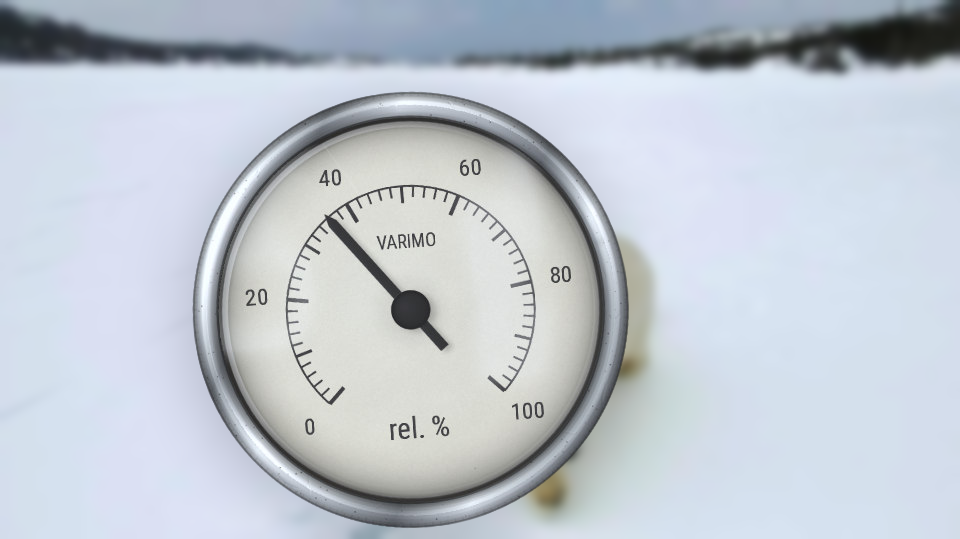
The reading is 36 %
